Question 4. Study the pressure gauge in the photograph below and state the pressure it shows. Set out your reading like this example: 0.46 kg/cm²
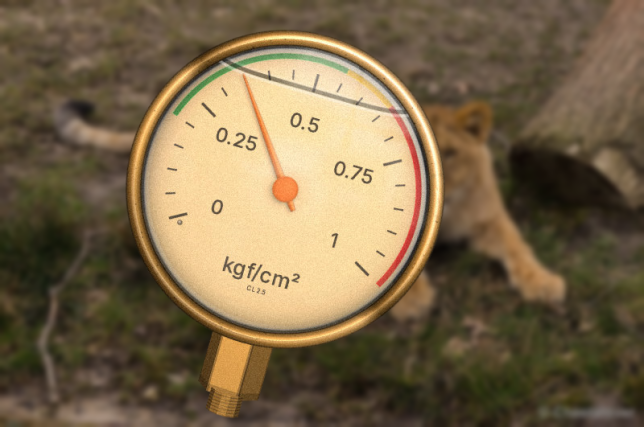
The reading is 0.35 kg/cm²
